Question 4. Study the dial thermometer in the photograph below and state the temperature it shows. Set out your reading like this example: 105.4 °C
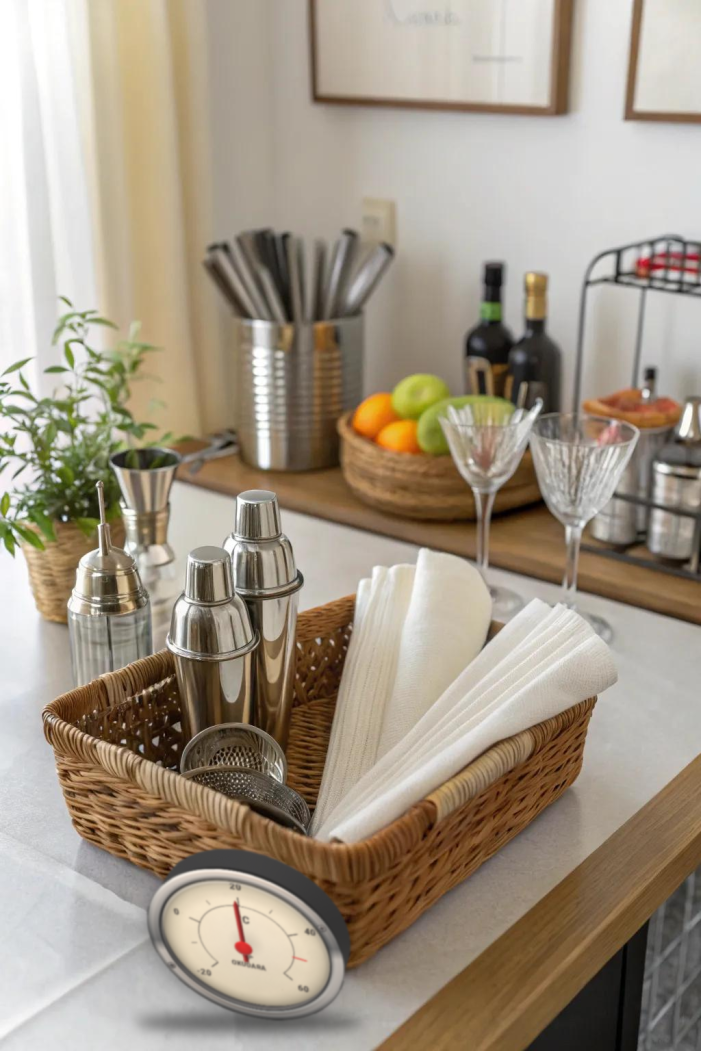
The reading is 20 °C
